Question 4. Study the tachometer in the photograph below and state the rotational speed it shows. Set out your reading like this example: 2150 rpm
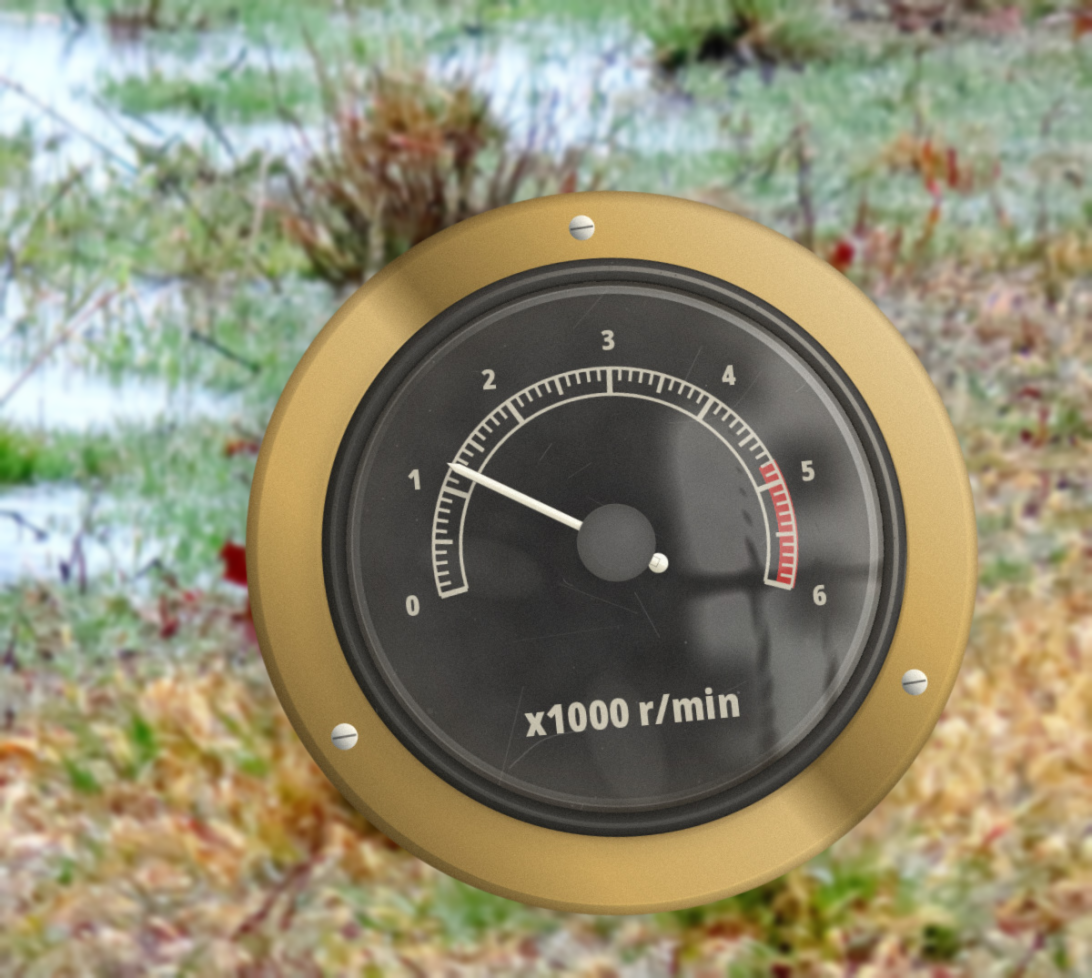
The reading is 1200 rpm
